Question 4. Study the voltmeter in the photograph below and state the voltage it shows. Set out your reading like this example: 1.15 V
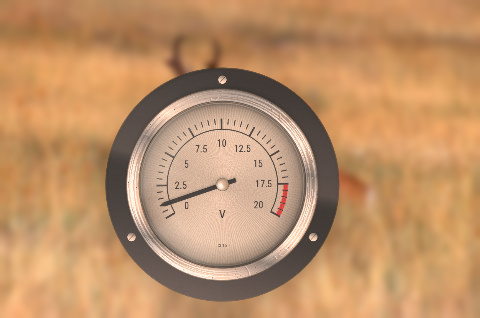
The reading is 1 V
